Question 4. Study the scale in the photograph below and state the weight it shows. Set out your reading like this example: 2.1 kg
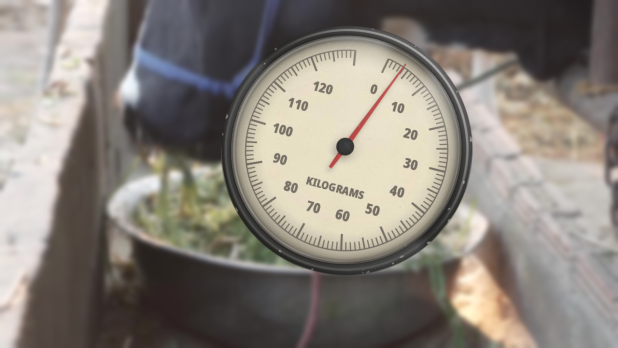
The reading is 4 kg
